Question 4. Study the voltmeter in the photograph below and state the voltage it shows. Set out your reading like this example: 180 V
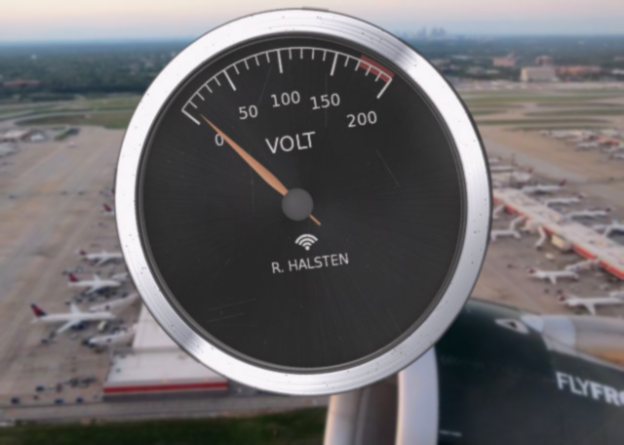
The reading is 10 V
